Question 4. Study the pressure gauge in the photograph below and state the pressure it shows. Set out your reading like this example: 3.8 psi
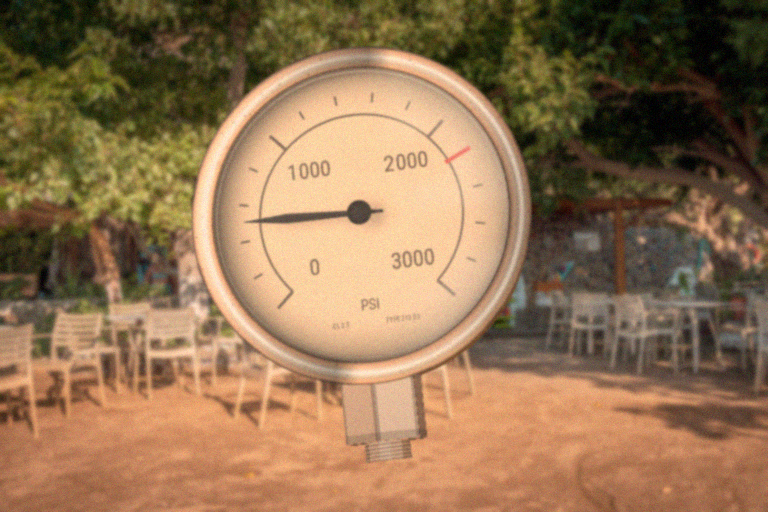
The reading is 500 psi
